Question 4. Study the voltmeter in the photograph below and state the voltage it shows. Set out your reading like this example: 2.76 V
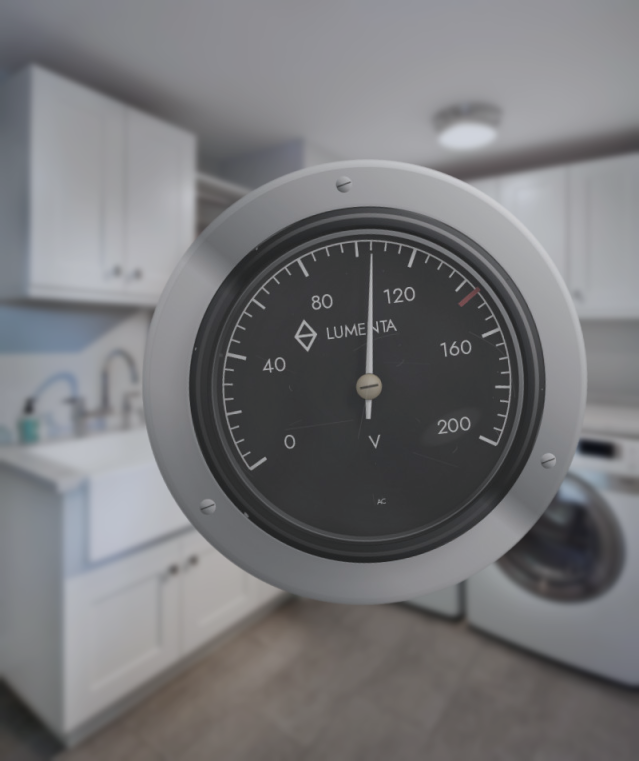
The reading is 105 V
